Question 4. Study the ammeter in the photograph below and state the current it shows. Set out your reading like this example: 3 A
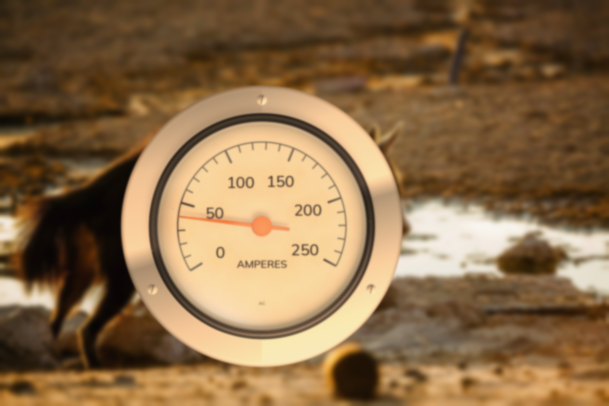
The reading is 40 A
